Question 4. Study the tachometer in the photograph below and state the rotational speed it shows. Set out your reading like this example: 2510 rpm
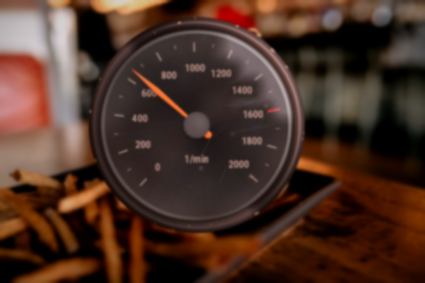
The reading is 650 rpm
